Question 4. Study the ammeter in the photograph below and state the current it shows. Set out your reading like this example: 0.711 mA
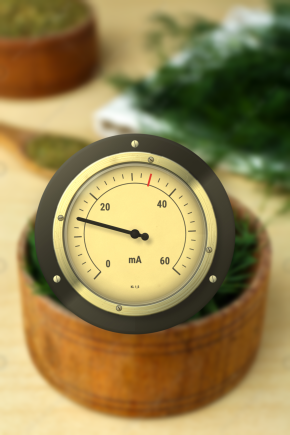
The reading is 14 mA
